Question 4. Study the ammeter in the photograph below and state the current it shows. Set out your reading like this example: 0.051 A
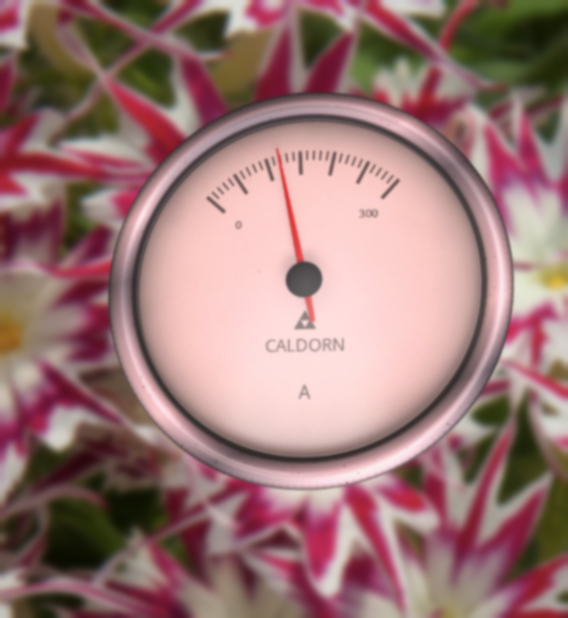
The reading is 120 A
